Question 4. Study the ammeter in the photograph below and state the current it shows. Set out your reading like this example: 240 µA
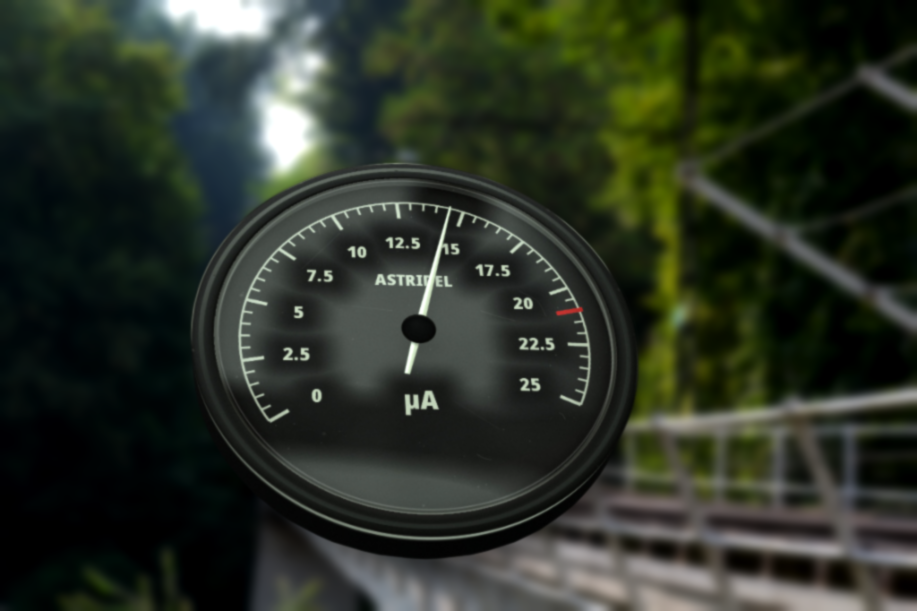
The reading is 14.5 µA
